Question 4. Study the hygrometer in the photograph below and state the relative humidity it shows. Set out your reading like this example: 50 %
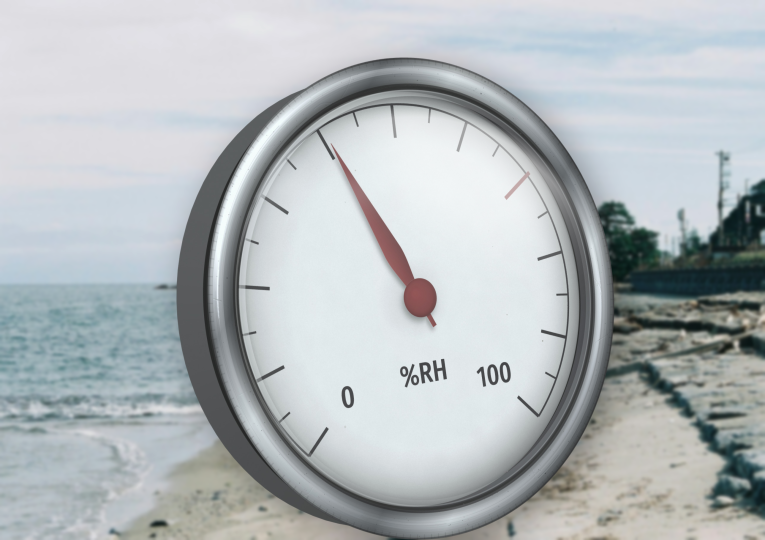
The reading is 40 %
